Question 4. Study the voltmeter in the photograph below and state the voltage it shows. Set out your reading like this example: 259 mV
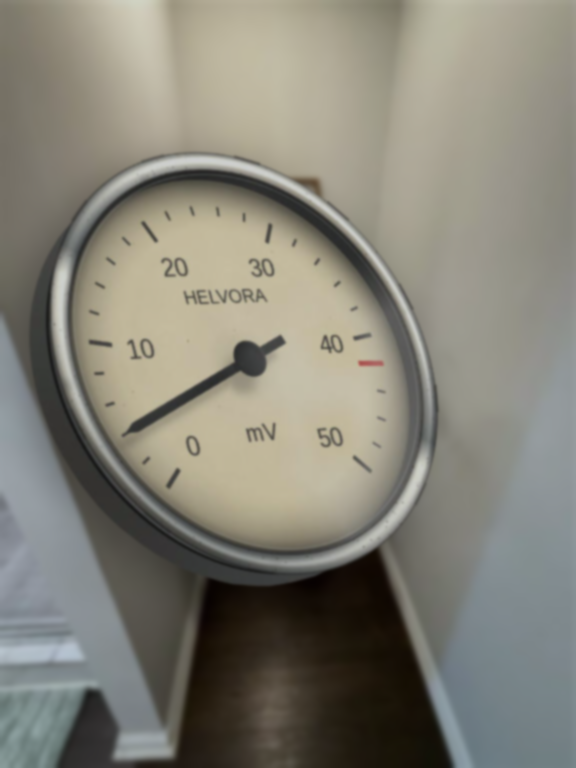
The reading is 4 mV
